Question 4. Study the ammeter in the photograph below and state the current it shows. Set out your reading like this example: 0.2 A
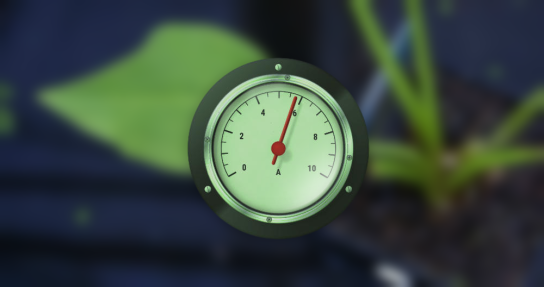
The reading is 5.75 A
